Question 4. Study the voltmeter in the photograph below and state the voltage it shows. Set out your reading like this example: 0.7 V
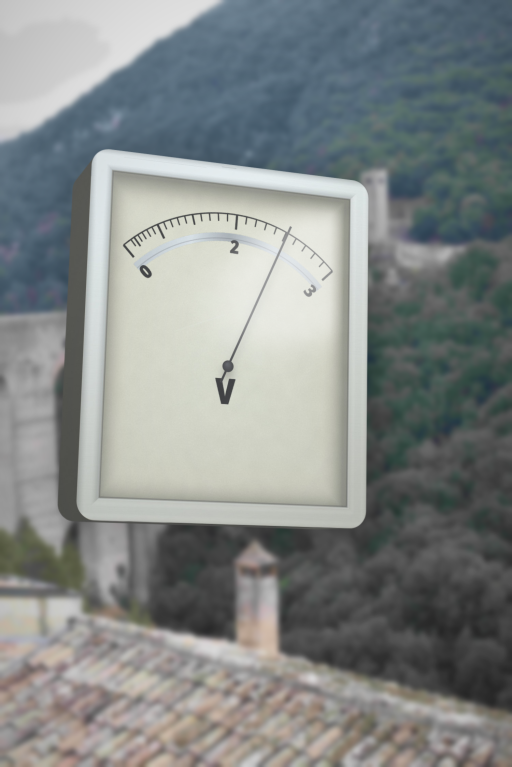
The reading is 2.5 V
